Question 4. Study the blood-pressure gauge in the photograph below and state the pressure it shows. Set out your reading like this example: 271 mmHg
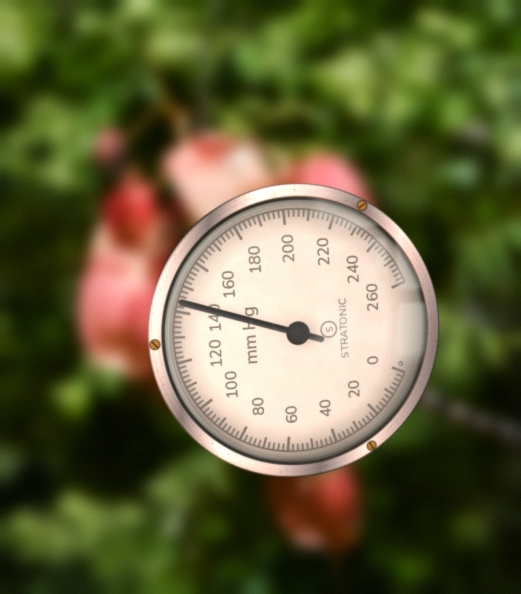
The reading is 144 mmHg
